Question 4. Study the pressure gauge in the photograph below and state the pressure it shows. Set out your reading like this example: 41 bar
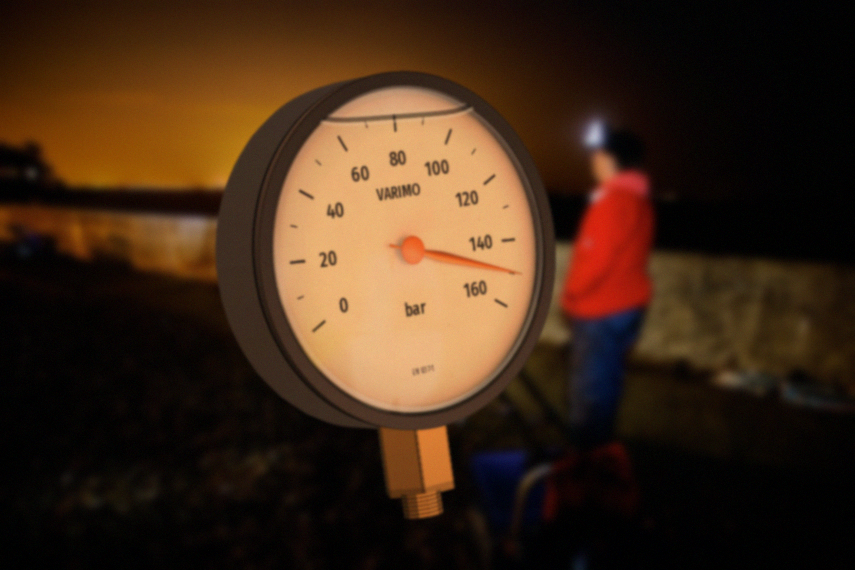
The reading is 150 bar
